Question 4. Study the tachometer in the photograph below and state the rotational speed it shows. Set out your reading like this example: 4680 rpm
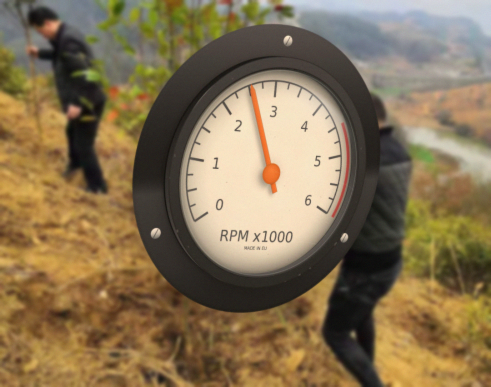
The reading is 2500 rpm
